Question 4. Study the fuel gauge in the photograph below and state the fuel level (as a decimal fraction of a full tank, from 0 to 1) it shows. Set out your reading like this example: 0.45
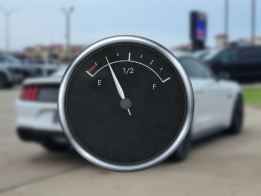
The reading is 0.25
